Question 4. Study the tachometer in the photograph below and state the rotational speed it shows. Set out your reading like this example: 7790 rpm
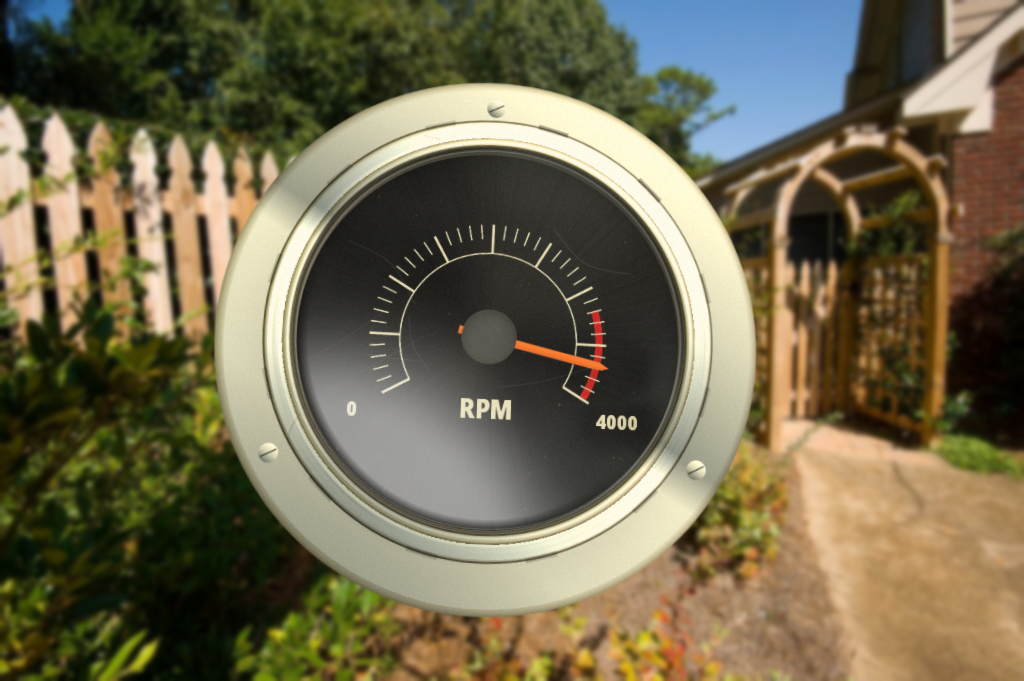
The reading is 3700 rpm
